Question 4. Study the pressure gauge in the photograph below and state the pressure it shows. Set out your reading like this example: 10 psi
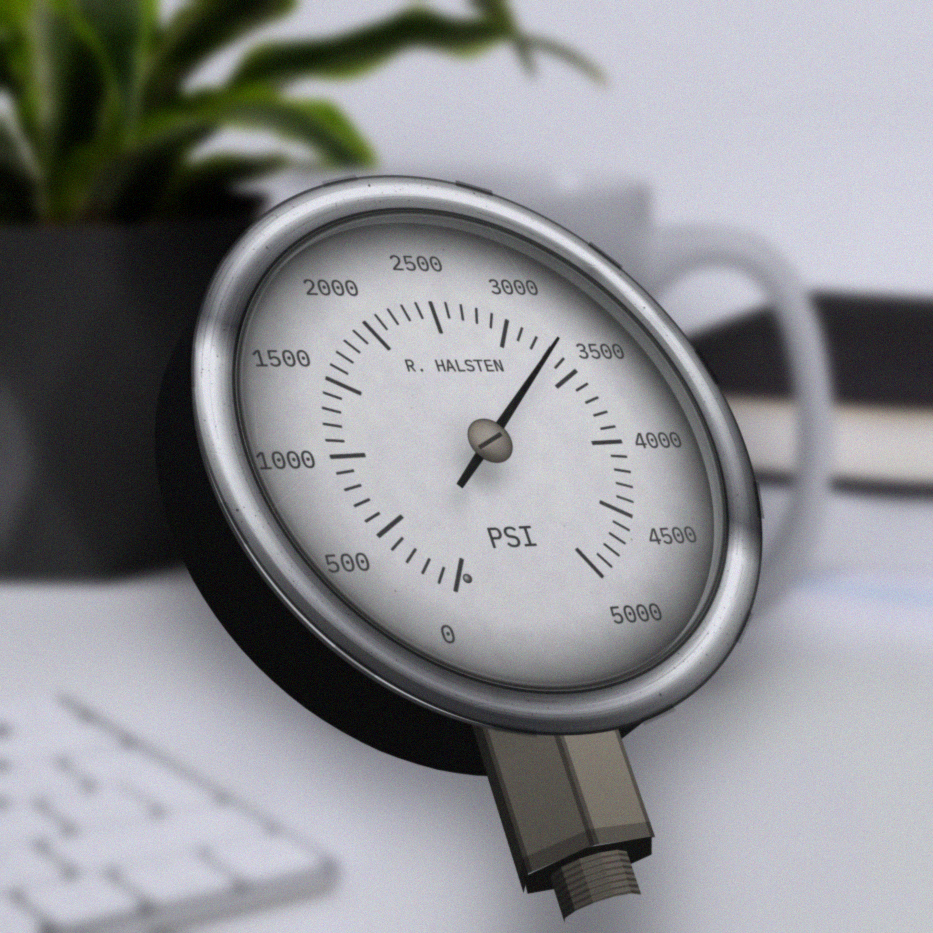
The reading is 3300 psi
